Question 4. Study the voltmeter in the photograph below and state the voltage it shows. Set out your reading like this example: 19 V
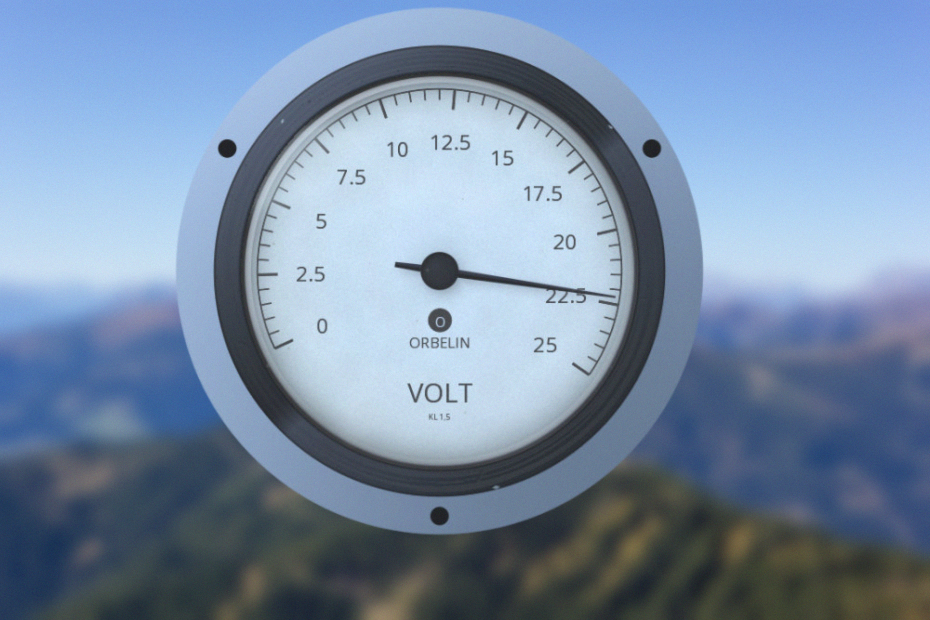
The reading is 22.25 V
